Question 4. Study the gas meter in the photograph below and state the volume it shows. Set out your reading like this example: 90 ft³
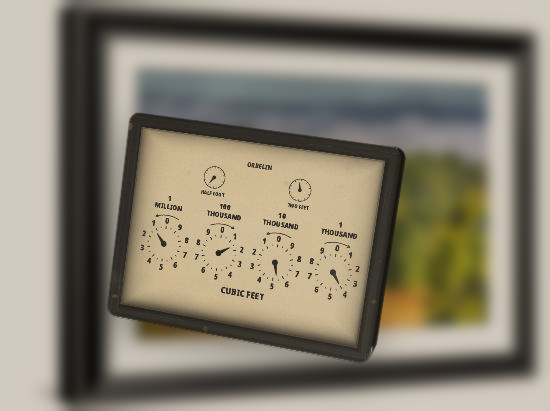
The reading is 115400 ft³
